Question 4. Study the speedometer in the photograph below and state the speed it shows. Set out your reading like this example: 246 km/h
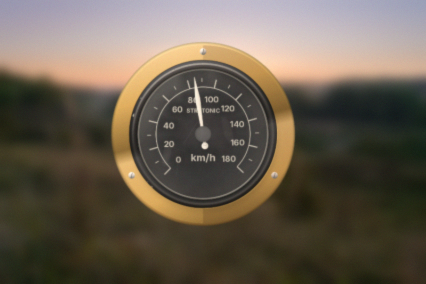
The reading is 85 km/h
